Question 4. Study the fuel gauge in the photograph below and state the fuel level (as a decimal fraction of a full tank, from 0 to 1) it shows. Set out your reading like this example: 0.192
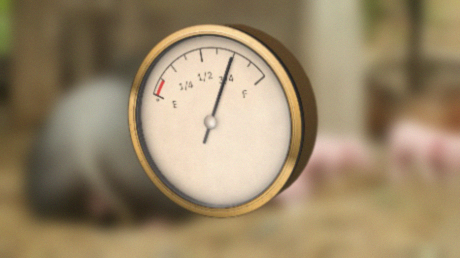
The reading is 0.75
